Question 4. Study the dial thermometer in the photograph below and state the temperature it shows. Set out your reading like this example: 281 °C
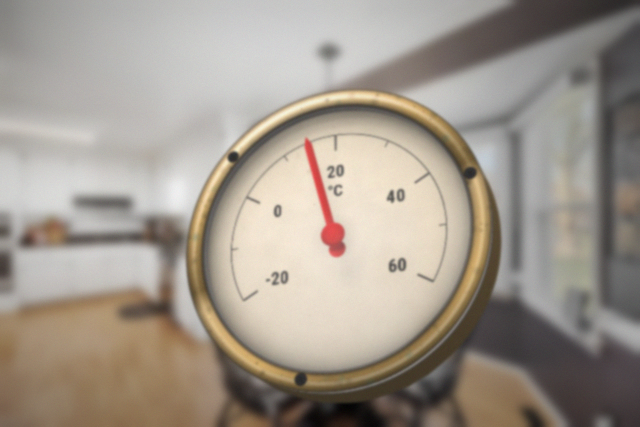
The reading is 15 °C
